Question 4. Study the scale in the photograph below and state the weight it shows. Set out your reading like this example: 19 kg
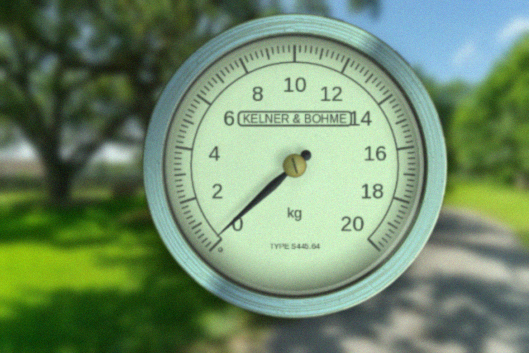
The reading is 0.2 kg
